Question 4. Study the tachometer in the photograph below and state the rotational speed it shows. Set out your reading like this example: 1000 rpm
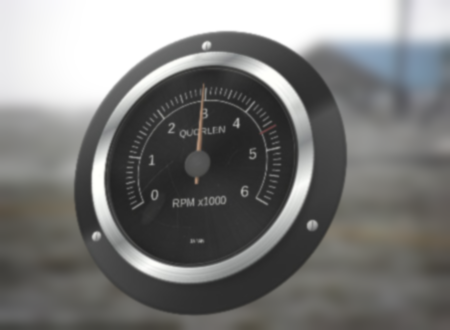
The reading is 3000 rpm
